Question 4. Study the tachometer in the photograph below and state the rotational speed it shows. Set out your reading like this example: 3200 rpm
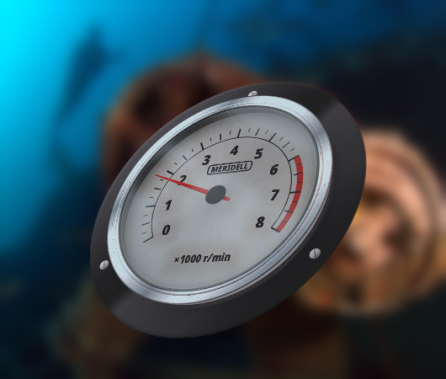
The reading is 1750 rpm
